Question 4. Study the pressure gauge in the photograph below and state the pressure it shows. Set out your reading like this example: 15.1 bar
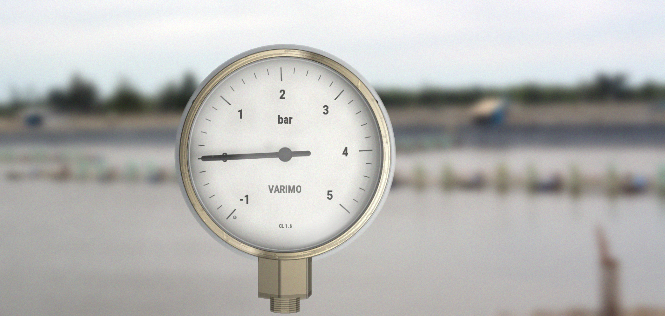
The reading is 0 bar
